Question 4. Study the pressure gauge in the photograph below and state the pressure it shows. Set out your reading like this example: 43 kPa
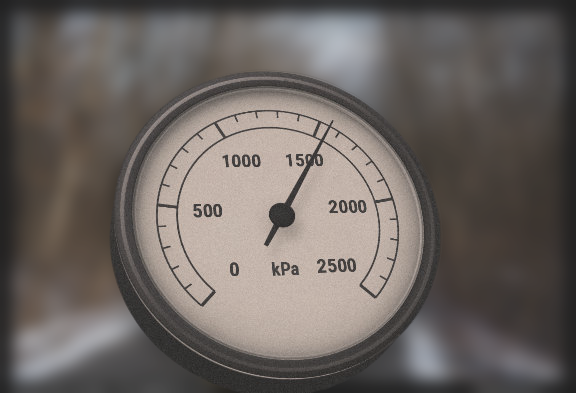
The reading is 1550 kPa
